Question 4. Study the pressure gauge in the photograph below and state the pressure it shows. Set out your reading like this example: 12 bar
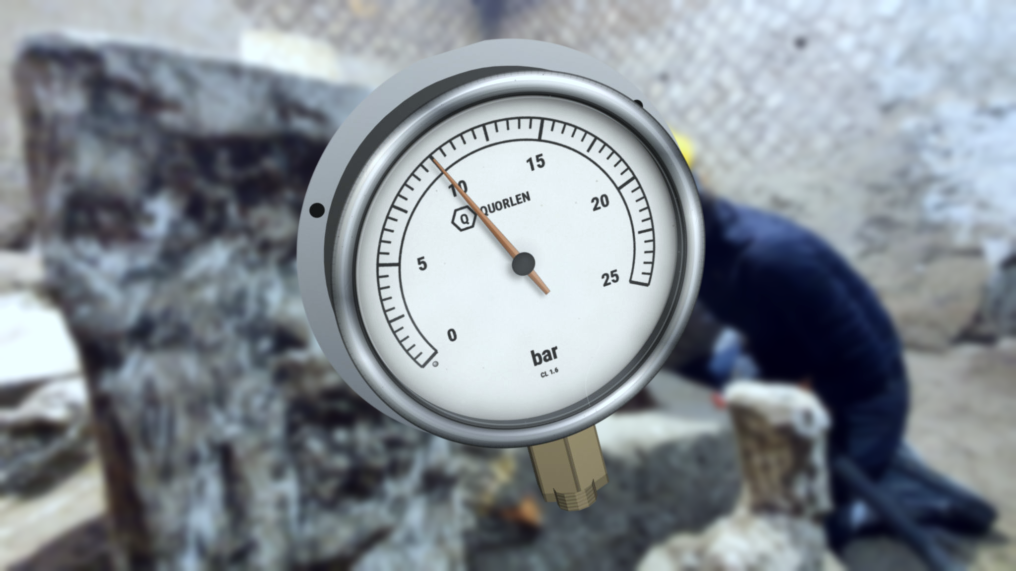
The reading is 10 bar
